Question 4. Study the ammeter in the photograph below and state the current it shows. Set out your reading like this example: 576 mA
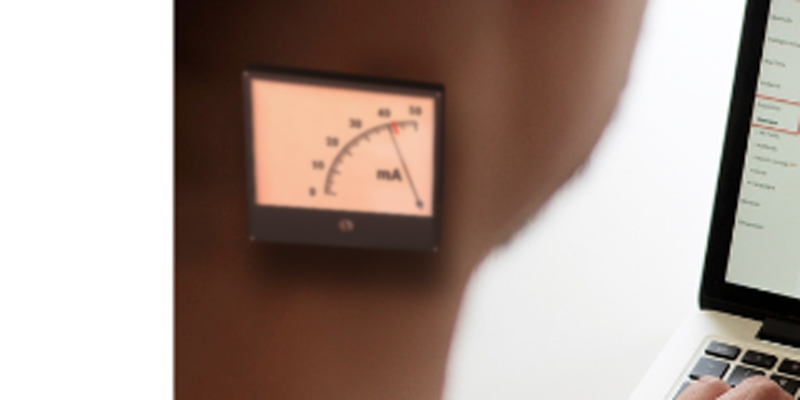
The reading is 40 mA
